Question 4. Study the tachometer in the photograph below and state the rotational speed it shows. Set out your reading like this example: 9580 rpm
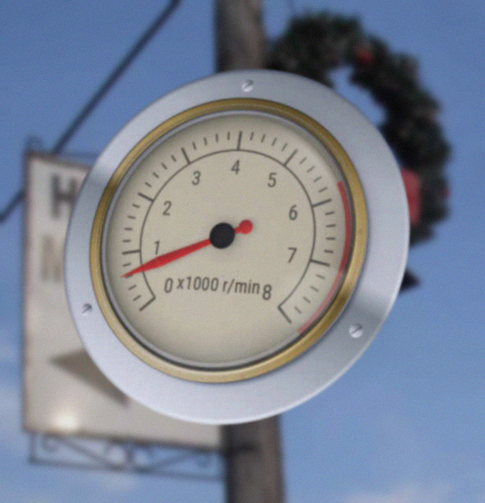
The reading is 600 rpm
